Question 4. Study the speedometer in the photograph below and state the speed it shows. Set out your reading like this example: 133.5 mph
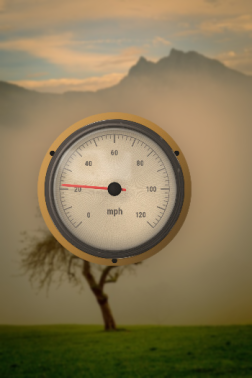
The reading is 22 mph
